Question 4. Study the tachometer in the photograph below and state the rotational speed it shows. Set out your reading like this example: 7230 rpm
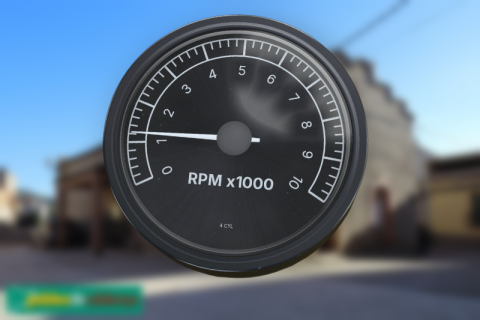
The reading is 1200 rpm
